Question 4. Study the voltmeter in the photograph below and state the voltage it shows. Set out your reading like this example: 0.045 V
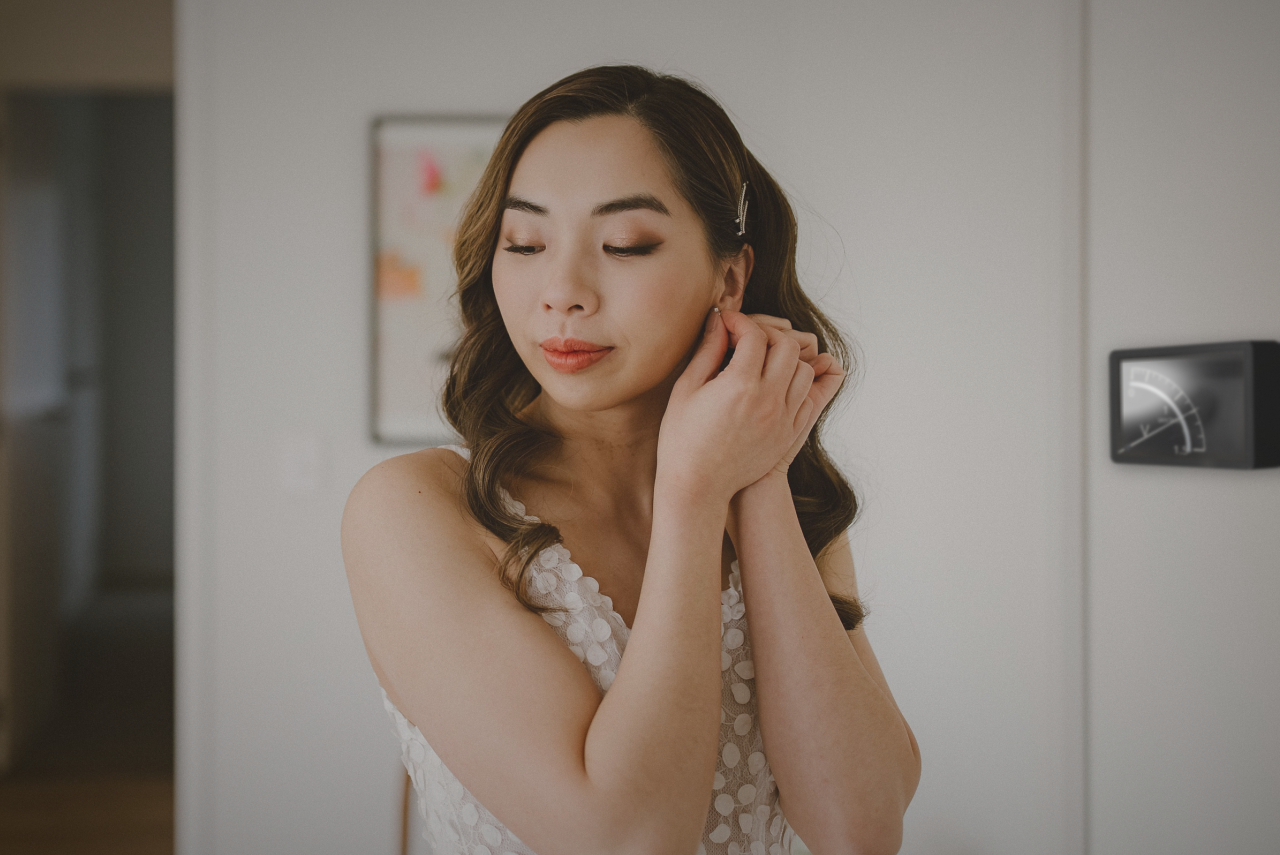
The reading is 1.2 V
